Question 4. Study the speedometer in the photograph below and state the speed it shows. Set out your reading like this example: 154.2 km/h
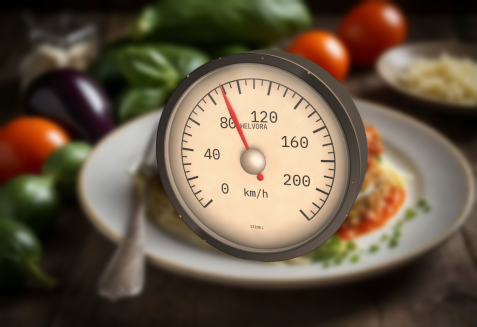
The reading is 90 km/h
